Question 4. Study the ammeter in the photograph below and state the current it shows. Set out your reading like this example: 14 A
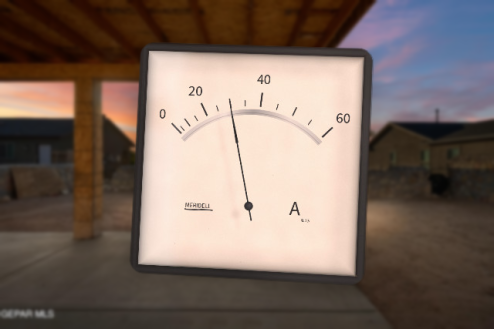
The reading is 30 A
